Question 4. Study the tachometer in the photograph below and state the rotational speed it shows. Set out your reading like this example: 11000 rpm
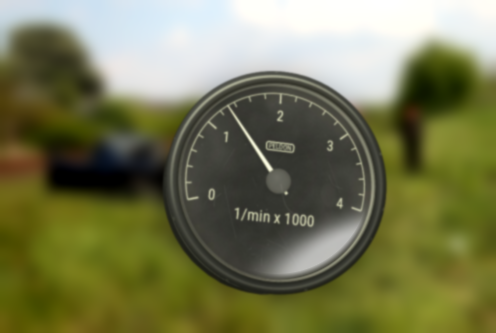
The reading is 1300 rpm
